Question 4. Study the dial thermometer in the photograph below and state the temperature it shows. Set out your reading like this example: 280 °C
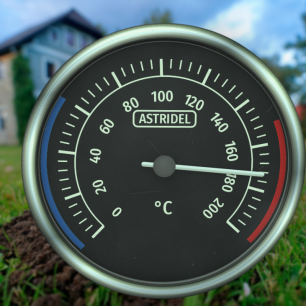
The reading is 172 °C
